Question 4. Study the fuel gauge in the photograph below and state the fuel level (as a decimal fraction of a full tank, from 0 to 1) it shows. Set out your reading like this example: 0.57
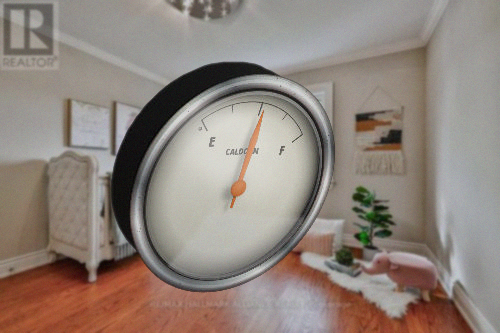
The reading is 0.5
